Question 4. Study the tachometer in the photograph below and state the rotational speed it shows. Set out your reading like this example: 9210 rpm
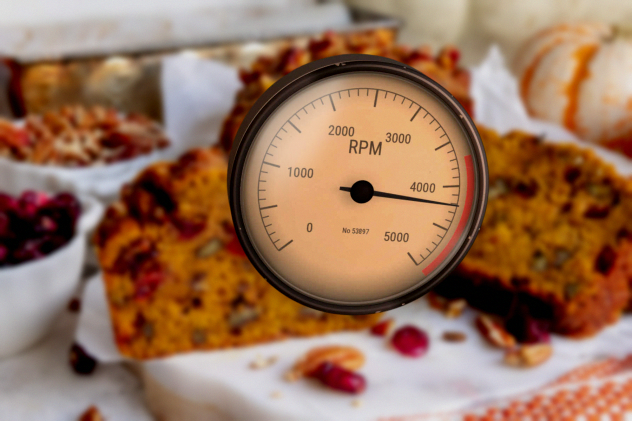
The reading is 4200 rpm
